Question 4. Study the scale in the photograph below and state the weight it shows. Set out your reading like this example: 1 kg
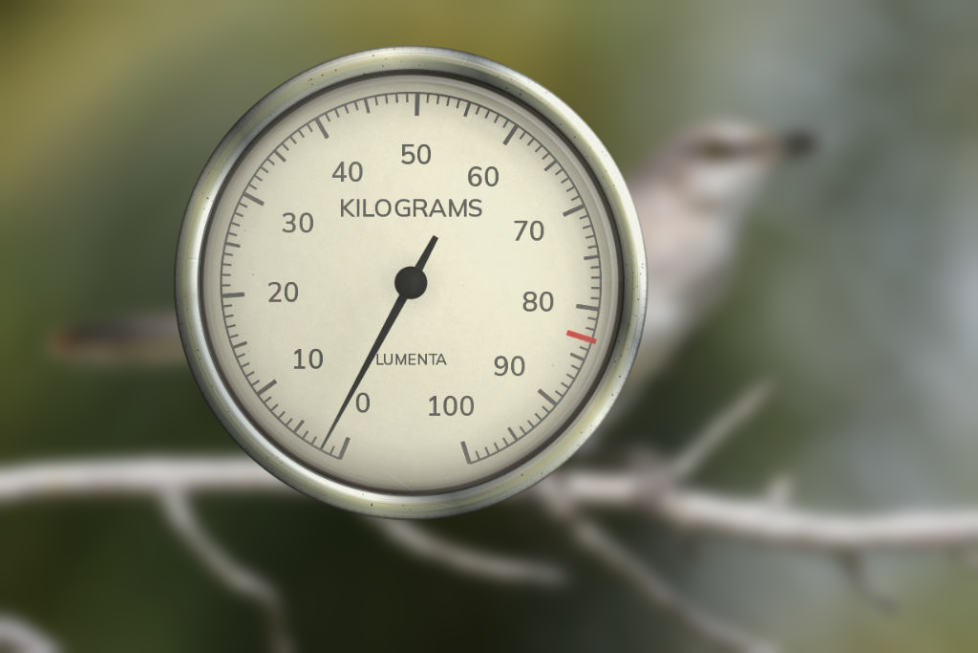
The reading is 2 kg
